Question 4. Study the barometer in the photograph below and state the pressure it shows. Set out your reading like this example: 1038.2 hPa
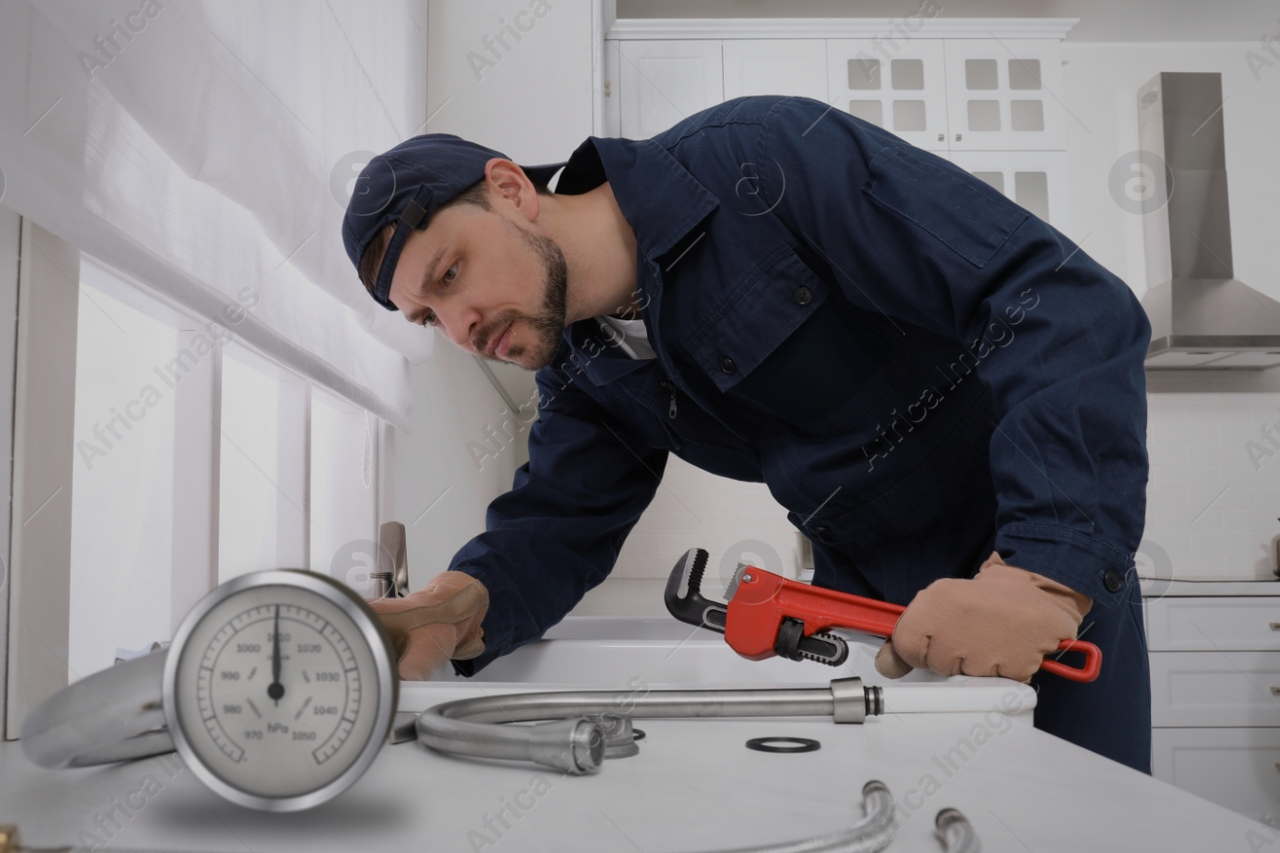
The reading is 1010 hPa
